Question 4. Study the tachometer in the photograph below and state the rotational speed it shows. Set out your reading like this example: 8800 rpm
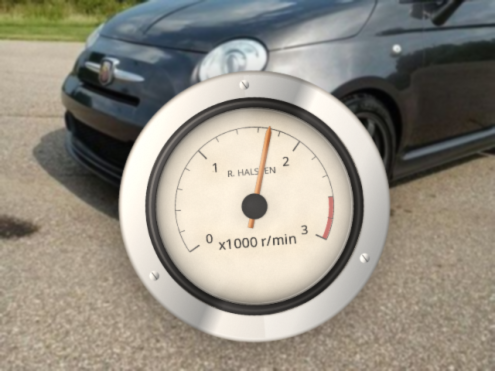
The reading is 1700 rpm
